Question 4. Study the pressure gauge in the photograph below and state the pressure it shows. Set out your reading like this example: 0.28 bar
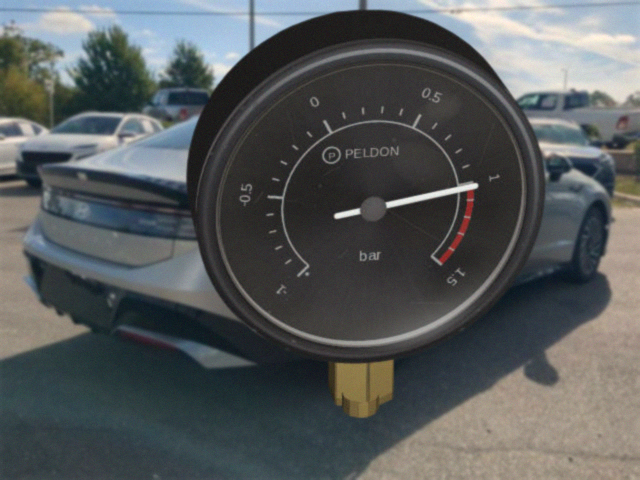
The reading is 1 bar
